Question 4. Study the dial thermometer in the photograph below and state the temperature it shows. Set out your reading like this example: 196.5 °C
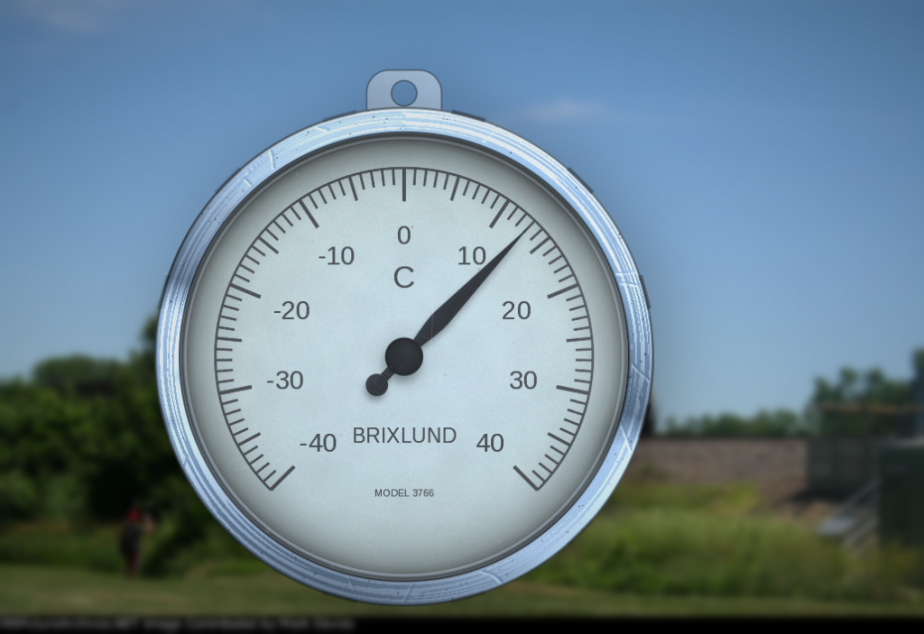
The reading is 13 °C
